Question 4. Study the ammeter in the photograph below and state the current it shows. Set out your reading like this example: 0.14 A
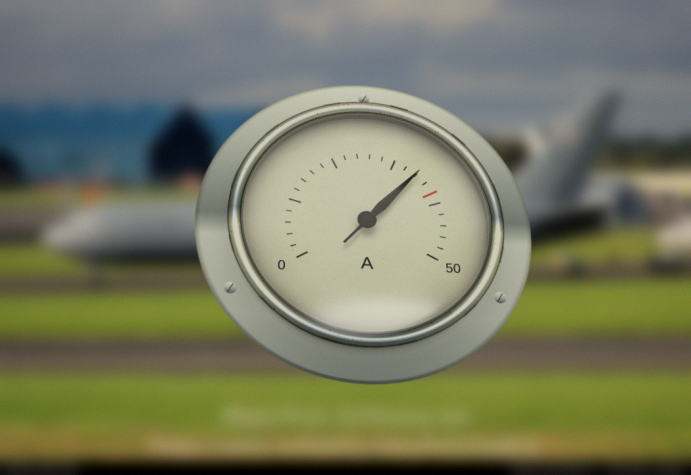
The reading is 34 A
